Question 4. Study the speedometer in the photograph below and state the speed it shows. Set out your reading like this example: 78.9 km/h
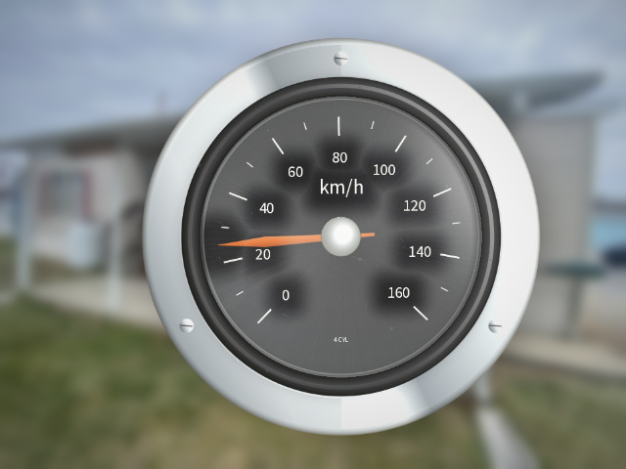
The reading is 25 km/h
